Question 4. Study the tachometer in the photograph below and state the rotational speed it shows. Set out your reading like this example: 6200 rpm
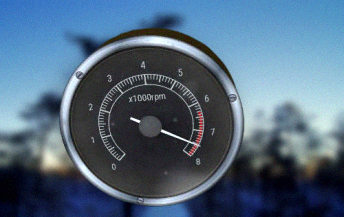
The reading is 7500 rpm
